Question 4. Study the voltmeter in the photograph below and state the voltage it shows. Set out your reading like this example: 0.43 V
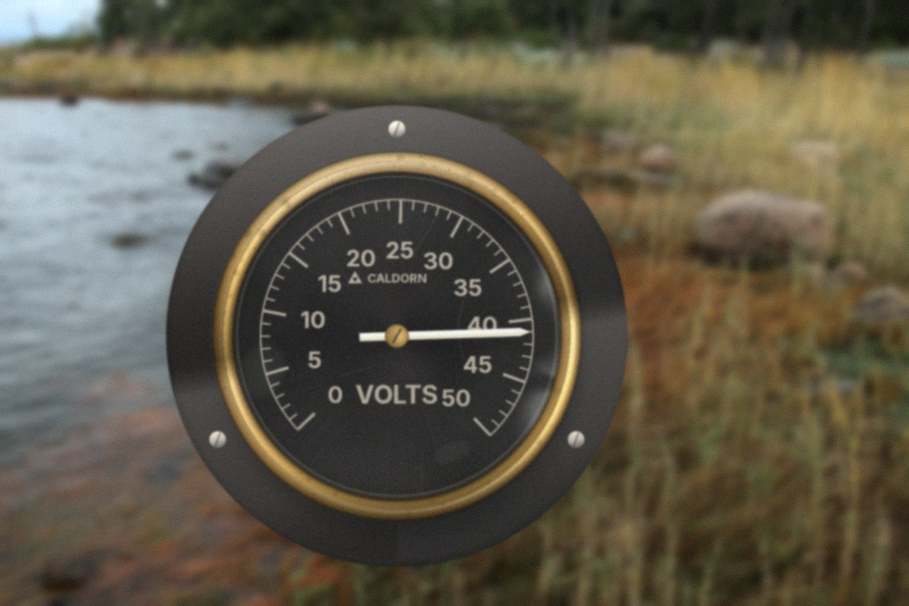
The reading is 41 V
